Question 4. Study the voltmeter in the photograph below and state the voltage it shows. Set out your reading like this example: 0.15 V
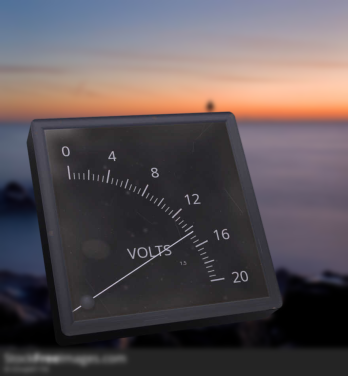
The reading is 14.5 V
